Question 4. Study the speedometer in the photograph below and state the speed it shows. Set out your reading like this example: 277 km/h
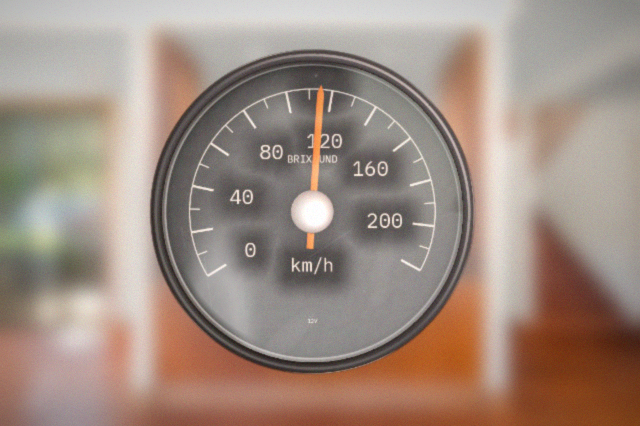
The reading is 115 km/h
